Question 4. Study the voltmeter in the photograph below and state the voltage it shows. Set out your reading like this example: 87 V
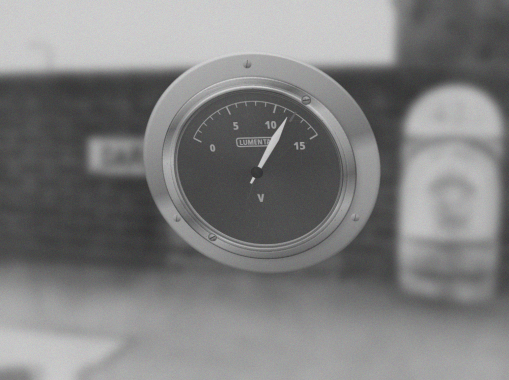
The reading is 11.5 V
